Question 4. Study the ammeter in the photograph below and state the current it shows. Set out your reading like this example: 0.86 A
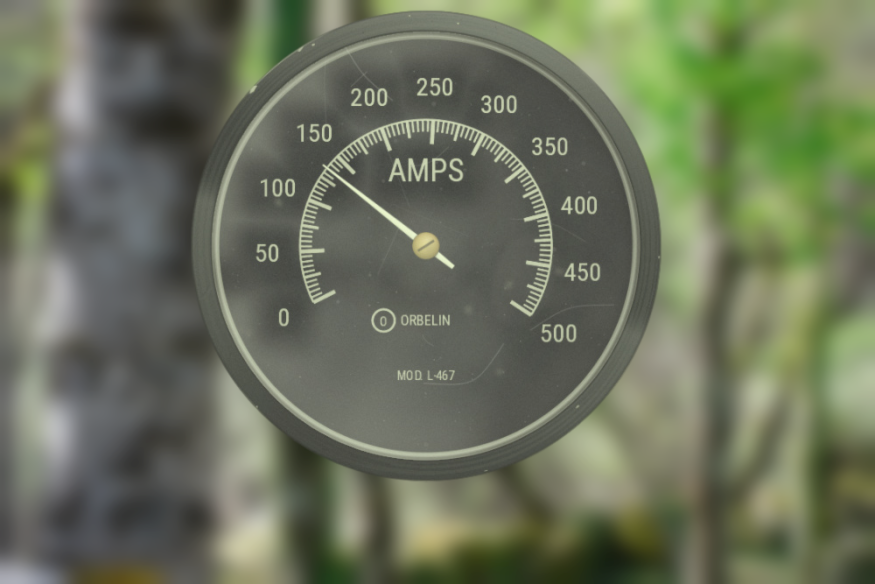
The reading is 135 A
